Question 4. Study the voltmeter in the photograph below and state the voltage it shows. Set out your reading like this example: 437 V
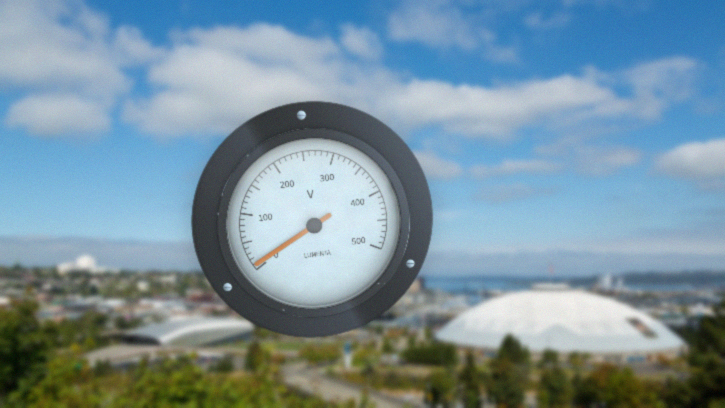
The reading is 10 V
